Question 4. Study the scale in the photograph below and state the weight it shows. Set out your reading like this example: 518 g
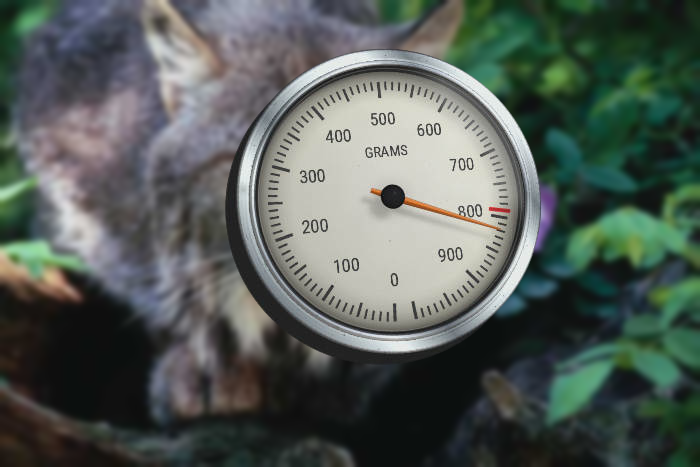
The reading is 820 g
